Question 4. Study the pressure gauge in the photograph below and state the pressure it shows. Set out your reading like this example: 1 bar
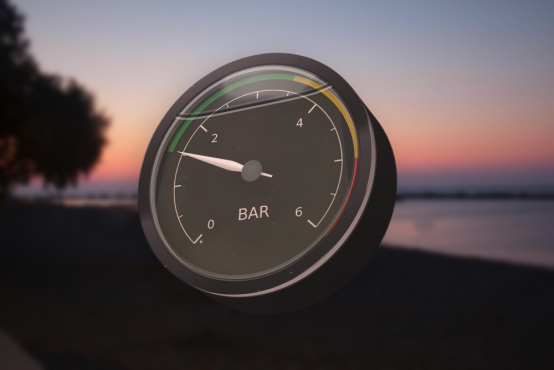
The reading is 1.5 bar
